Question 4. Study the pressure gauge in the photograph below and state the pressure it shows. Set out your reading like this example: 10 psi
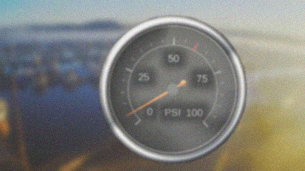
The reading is 5 psi
